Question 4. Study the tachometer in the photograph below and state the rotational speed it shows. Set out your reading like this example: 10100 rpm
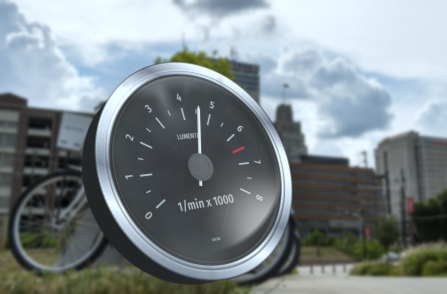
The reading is 4500 rpm
